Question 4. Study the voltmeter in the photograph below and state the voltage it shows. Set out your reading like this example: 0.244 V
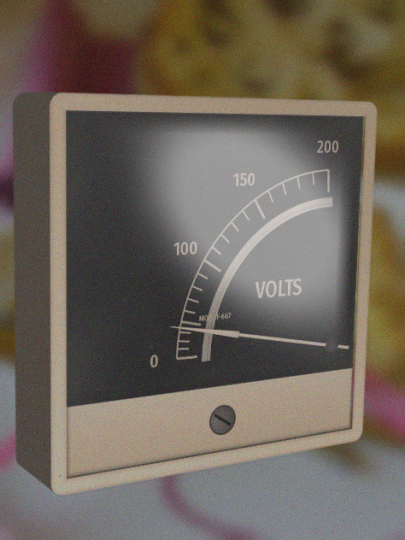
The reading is 45 V
